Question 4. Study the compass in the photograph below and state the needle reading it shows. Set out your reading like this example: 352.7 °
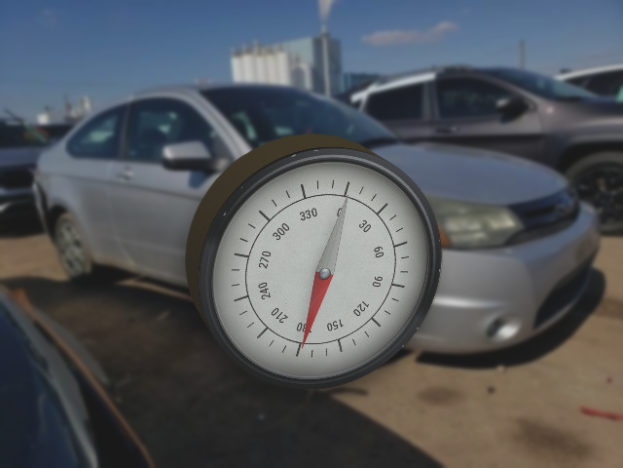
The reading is 180 °
